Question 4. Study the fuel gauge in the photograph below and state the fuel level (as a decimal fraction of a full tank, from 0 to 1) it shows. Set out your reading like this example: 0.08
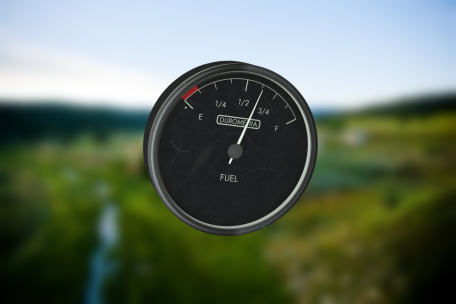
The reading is 0.625
